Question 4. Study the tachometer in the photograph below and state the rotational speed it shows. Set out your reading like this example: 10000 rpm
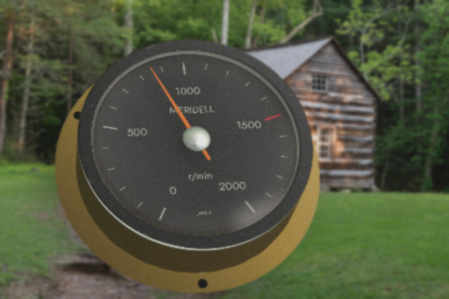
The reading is 850 rpm
